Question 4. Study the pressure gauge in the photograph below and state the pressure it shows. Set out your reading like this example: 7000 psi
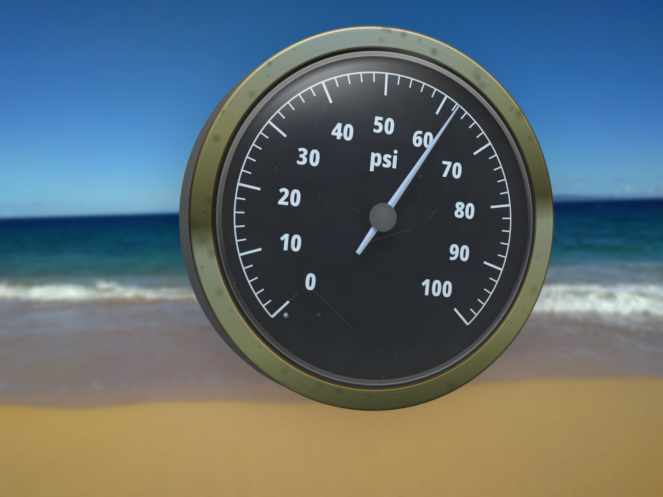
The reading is 62 psi
